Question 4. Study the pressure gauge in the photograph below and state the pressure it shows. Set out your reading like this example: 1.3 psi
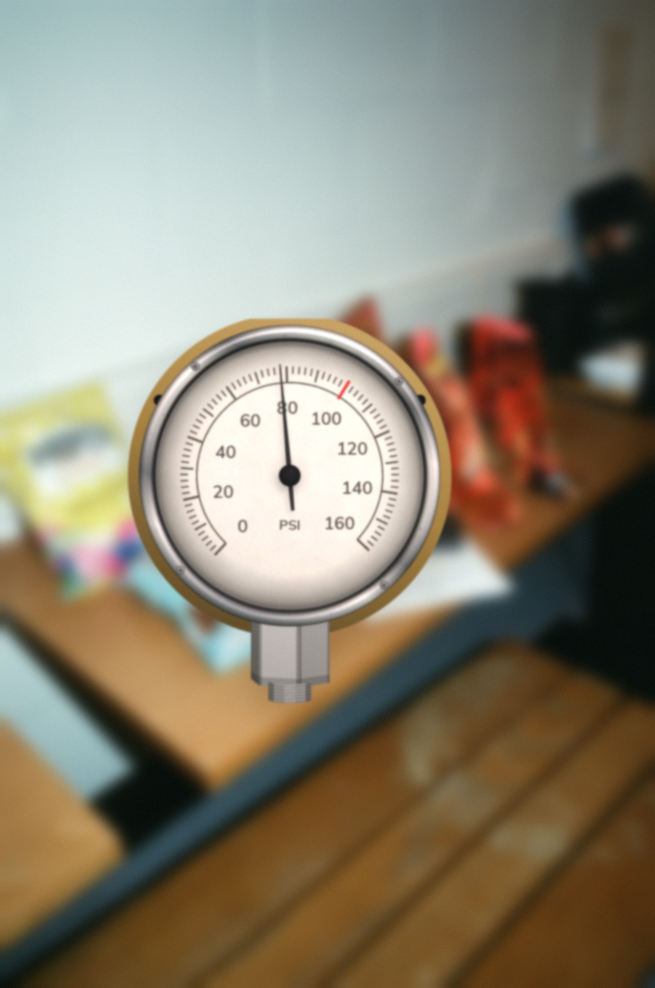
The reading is 78 psi
